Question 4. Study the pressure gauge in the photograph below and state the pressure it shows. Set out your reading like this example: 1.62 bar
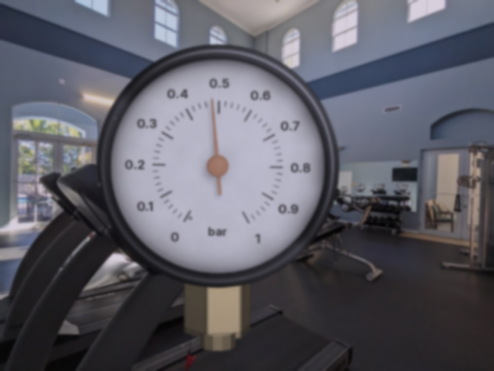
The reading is 0.48 bar
